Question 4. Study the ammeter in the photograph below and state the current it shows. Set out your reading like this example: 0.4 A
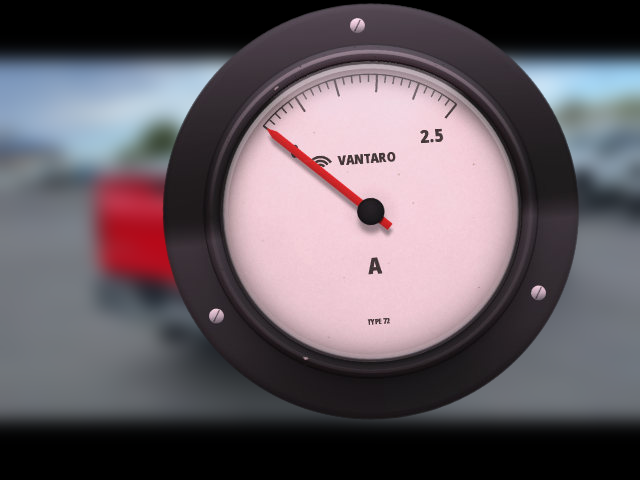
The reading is 0 A
